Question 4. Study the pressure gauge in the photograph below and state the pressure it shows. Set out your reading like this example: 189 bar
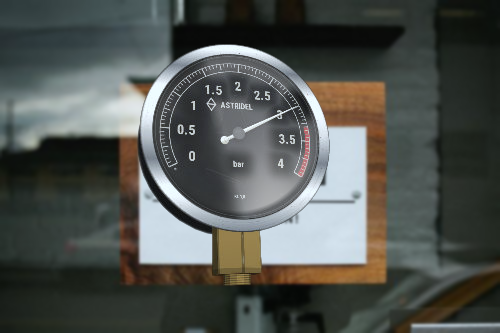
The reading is 3 bar
